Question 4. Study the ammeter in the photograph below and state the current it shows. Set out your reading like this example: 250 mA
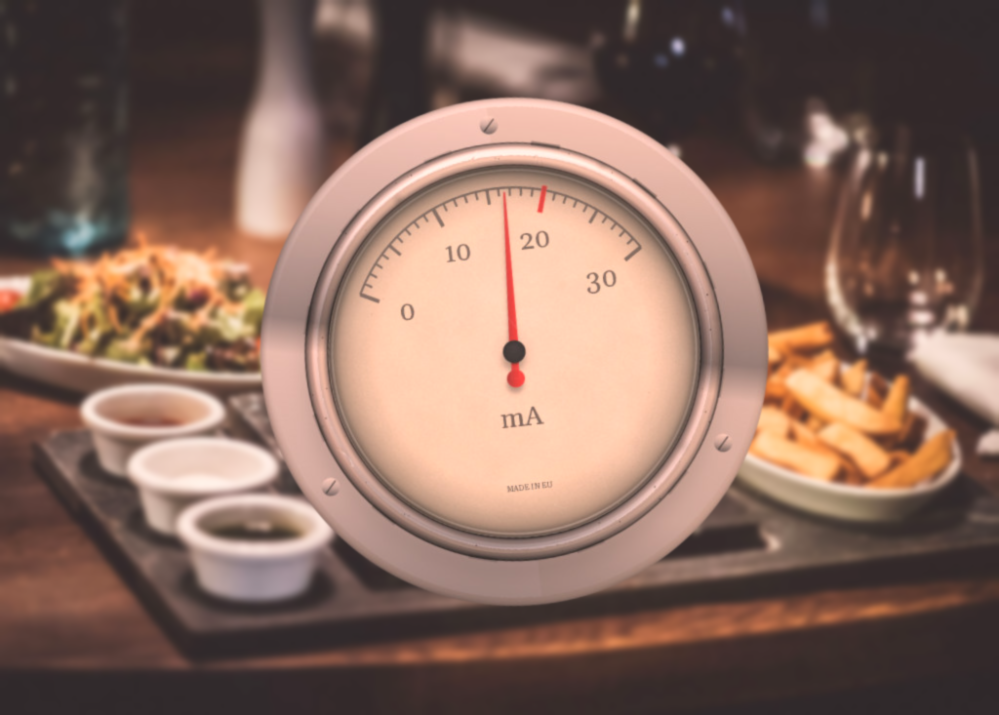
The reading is 16.5 mA
